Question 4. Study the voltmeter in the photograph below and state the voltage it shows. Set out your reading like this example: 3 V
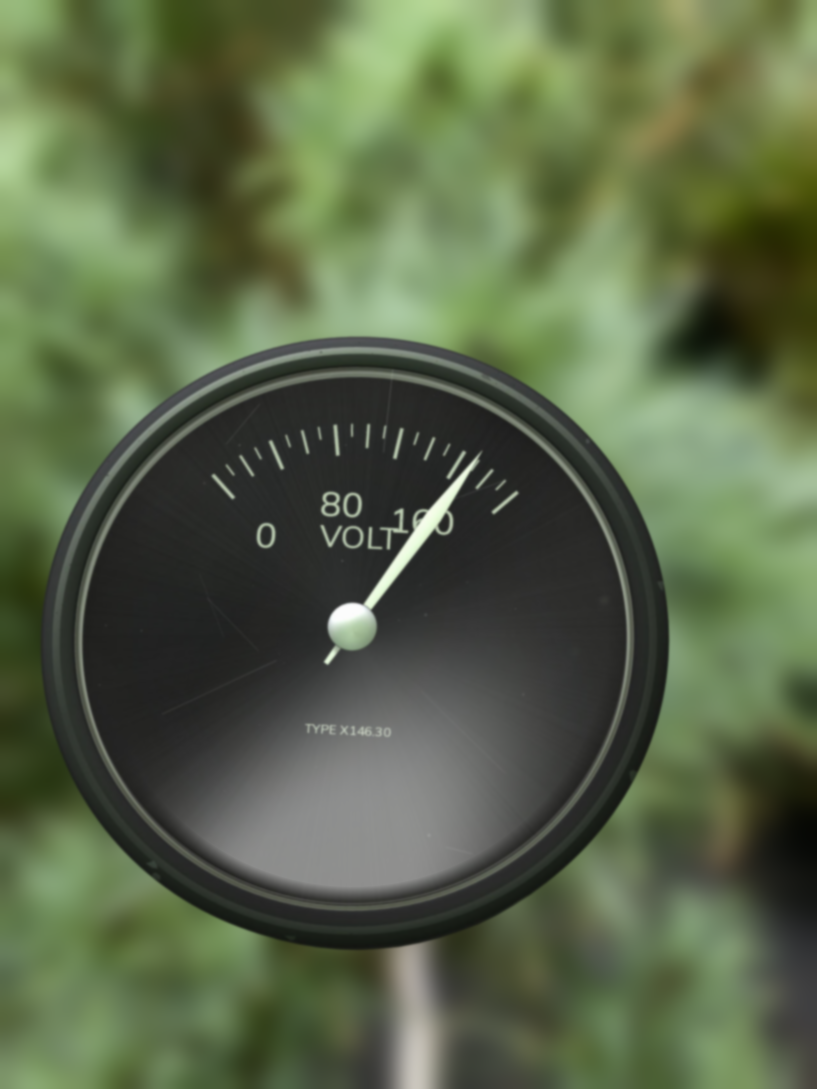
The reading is 170 V
